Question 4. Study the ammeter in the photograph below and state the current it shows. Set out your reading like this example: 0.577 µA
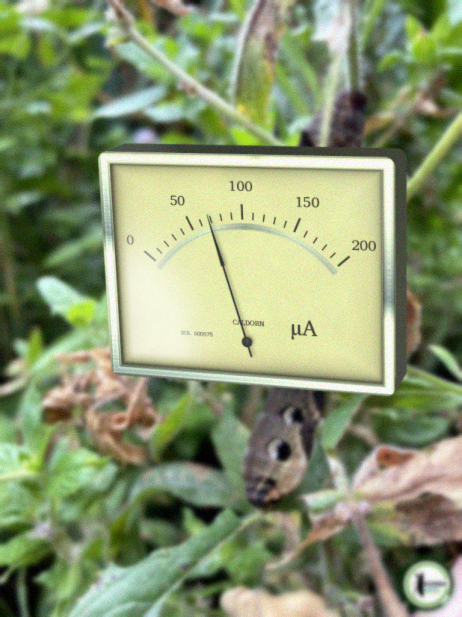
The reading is 70 µA
